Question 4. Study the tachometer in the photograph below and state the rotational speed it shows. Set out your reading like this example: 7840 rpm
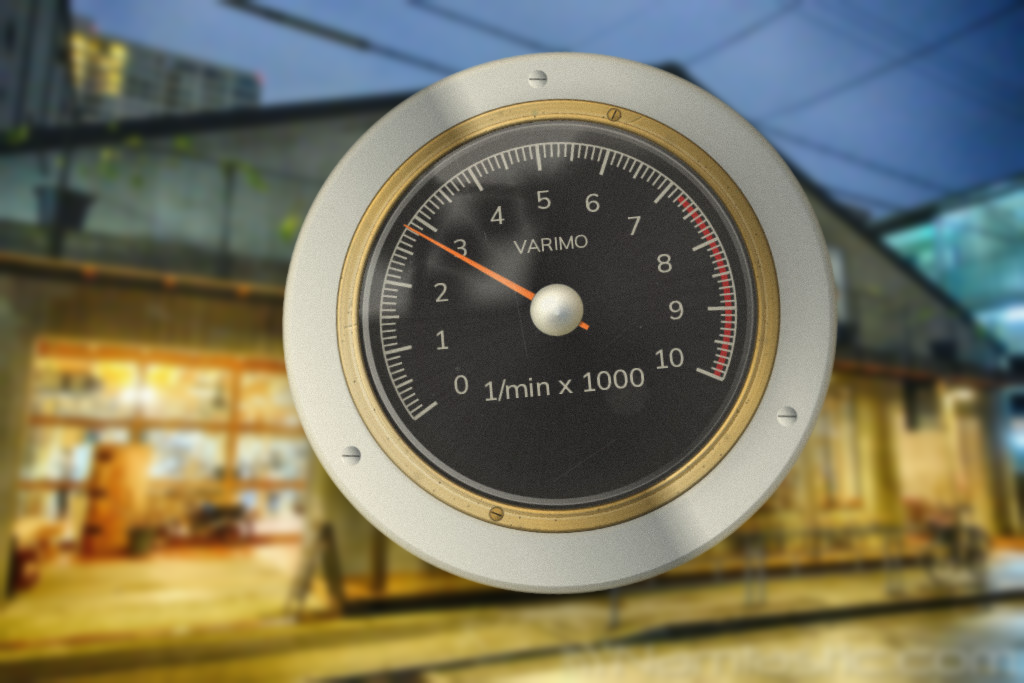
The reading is 2800 rpm
